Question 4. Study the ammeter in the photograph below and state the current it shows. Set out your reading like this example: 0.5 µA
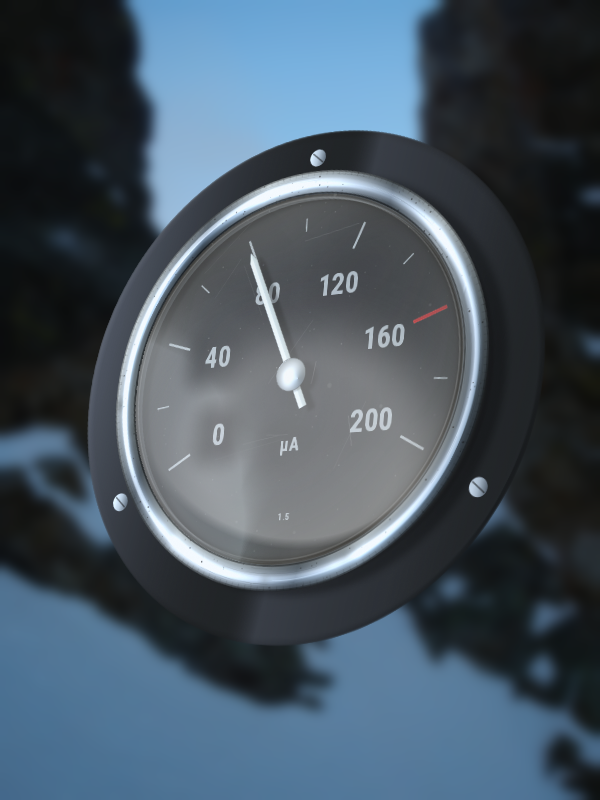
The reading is 80 µA
